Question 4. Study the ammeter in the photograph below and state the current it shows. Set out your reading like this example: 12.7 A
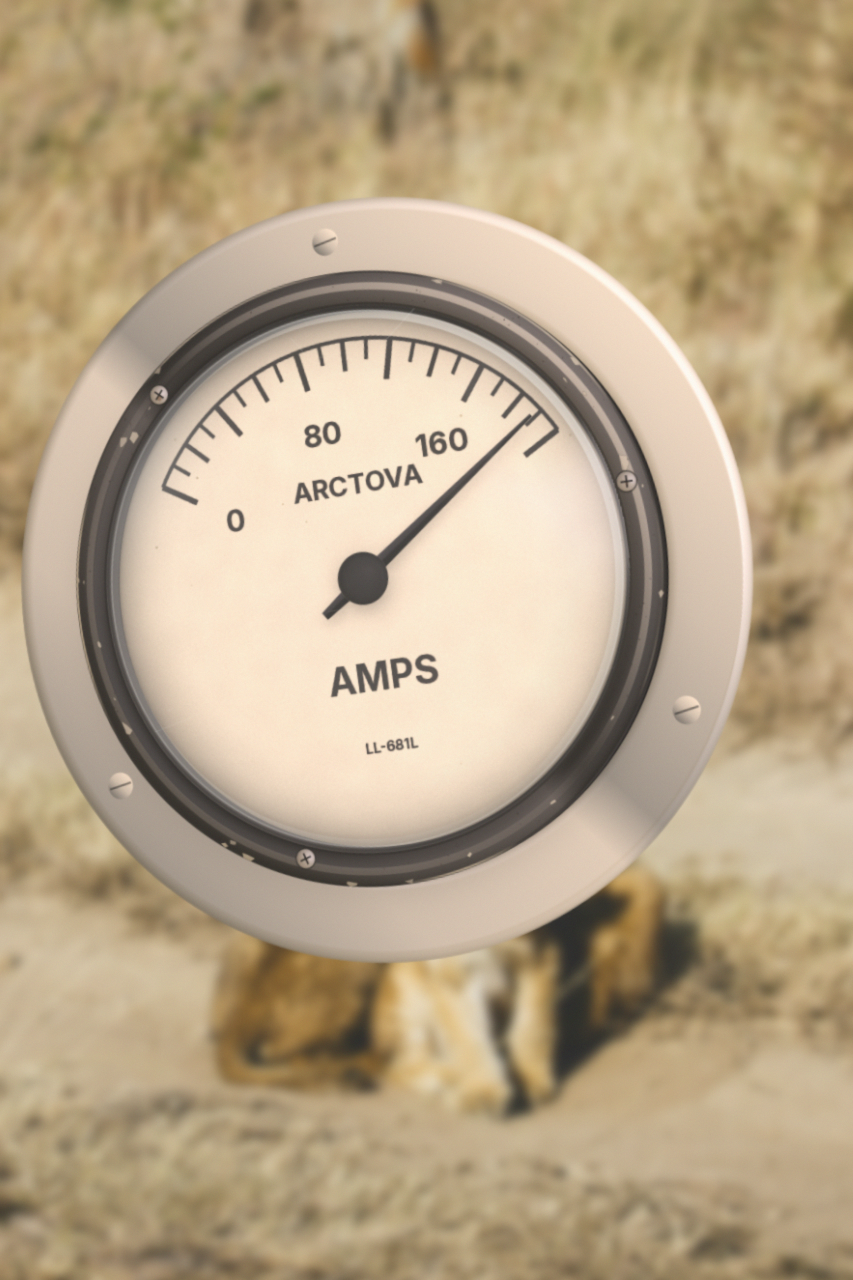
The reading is 190 A
